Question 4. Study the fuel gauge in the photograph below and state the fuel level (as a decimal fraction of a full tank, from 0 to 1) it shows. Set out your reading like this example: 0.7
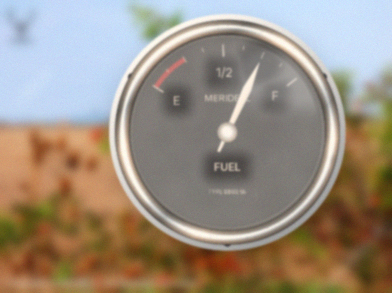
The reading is 0.75
